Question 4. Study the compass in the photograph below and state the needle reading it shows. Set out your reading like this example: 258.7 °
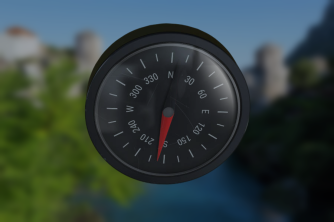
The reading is 187.5 °
